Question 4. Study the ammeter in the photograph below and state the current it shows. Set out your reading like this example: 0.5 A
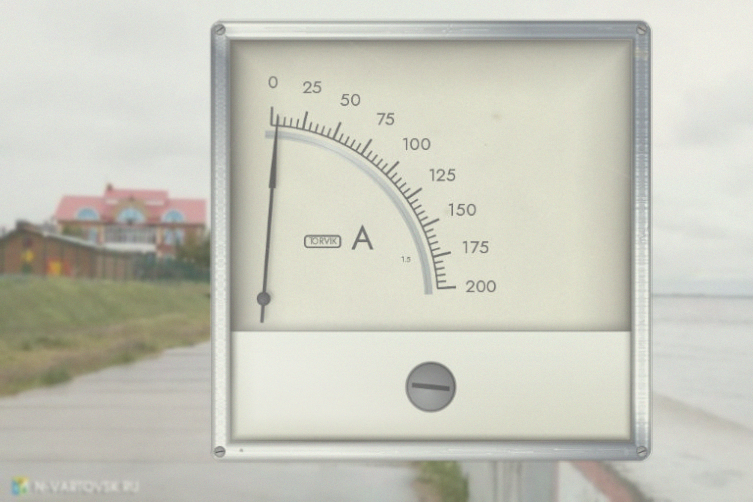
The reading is 5 A
